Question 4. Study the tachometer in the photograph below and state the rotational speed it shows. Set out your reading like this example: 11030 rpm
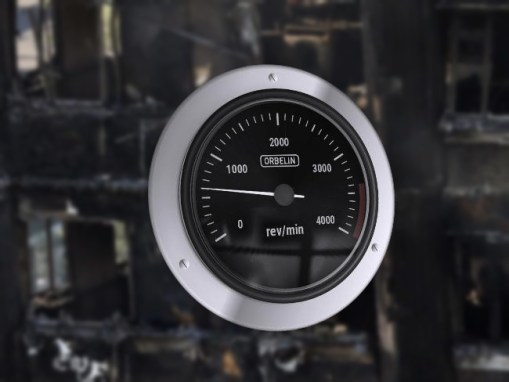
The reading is 600 rpm
